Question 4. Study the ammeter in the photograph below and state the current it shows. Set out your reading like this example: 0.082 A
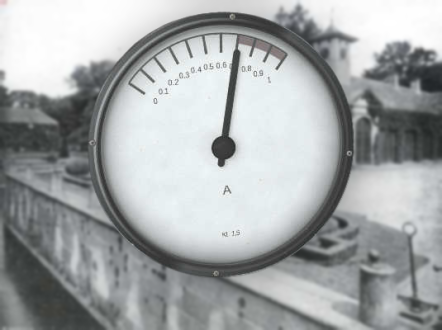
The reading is 0.7 A
